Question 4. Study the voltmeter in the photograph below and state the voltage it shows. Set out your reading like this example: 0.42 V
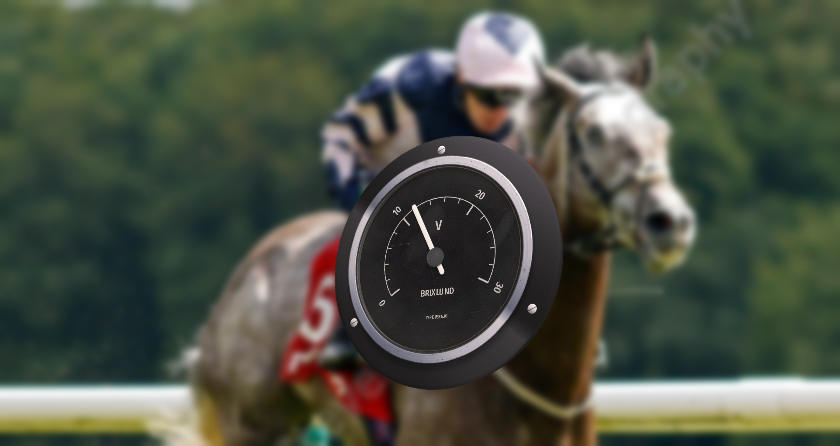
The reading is 12 V
